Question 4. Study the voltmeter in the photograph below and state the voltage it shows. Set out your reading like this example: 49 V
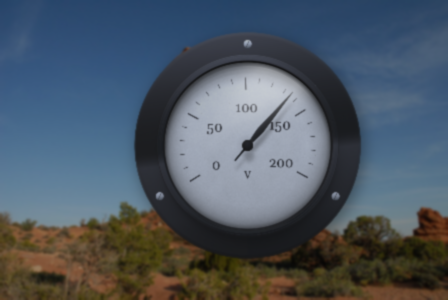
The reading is 135 V
